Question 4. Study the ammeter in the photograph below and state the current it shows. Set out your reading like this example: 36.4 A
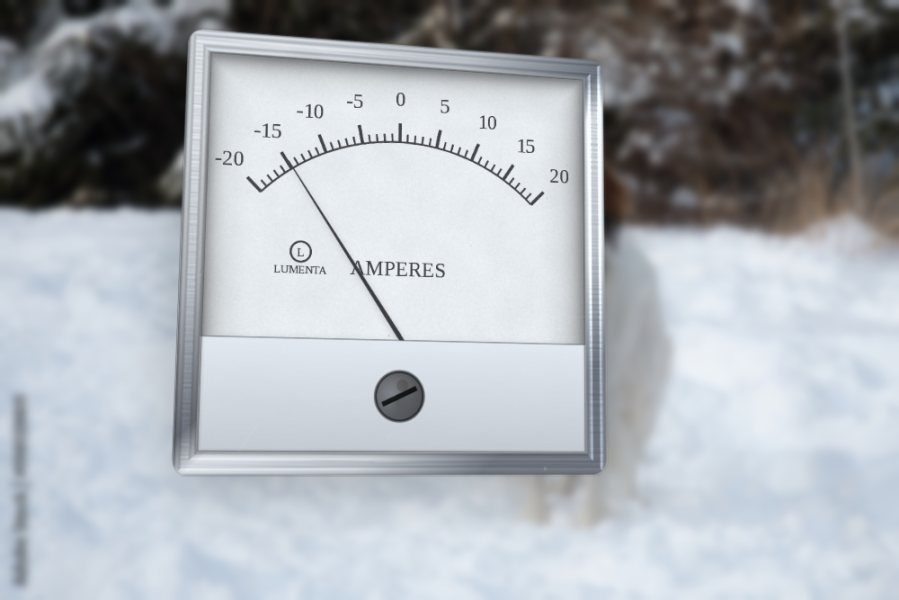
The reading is -15 A
